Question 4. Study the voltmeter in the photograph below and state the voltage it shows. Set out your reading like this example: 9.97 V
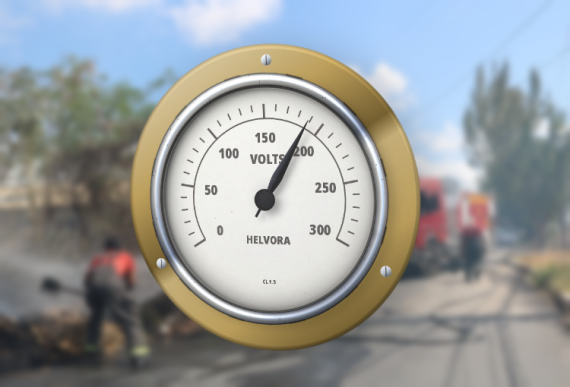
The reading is 190 V
